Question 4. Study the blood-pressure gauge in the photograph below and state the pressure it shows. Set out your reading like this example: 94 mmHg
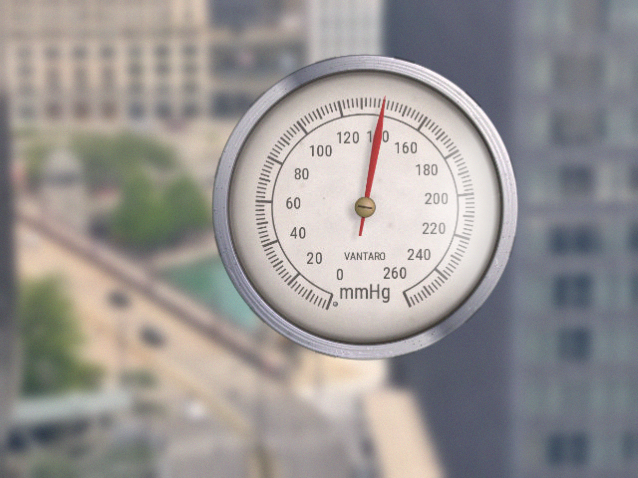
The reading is 140 mmHg
